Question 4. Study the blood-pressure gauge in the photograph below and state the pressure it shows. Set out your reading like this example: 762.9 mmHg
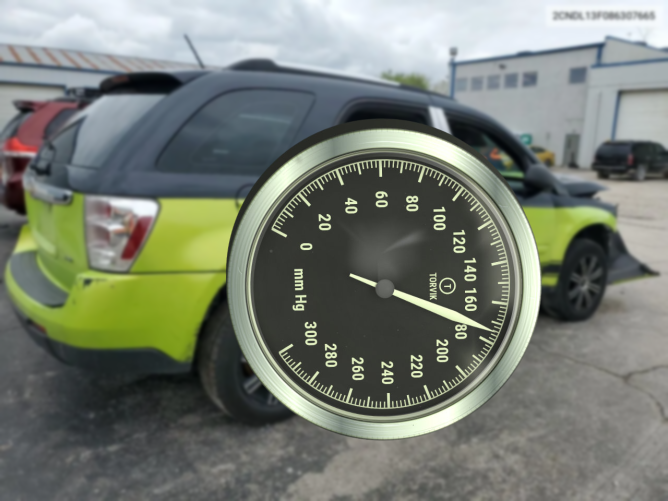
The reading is 174 mmHg
